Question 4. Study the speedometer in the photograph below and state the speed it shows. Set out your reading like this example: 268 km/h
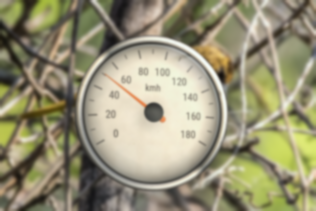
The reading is 50 km/h
